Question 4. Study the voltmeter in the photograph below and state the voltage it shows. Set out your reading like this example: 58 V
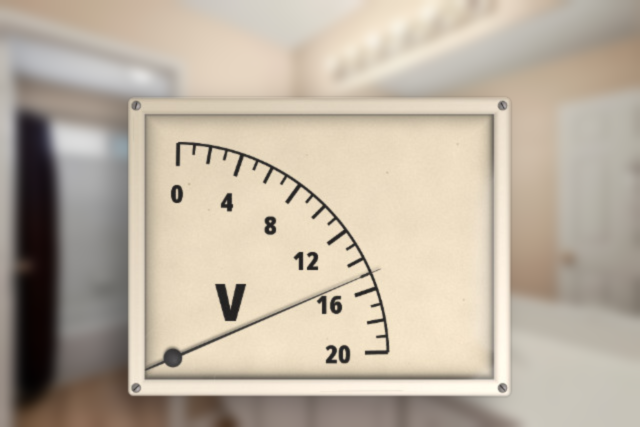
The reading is 15 V
